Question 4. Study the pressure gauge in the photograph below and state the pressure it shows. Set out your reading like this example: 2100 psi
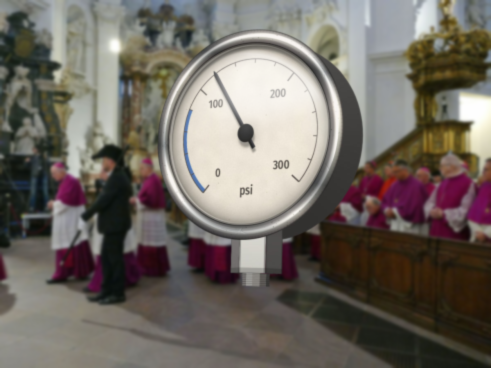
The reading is 120 psi
